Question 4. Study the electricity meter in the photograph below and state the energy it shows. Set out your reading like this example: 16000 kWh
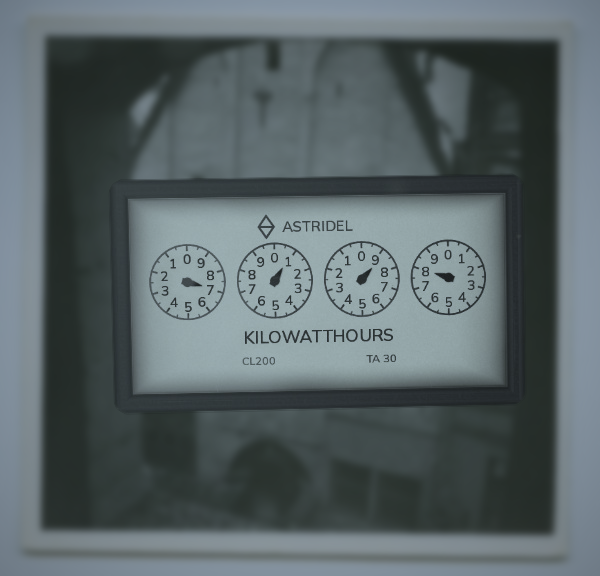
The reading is 7088 kWh
